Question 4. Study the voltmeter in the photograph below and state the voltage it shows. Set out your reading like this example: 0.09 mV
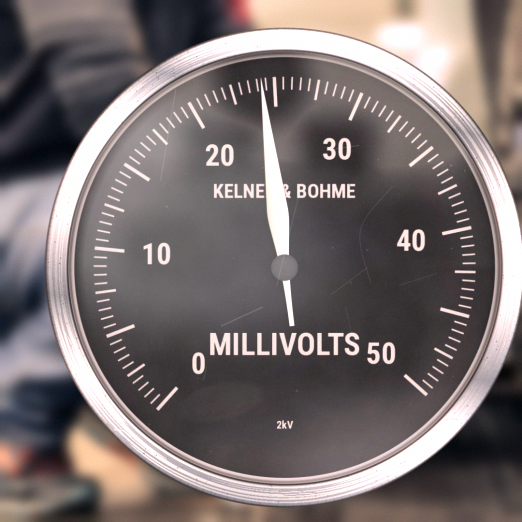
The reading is 24.25 mV
